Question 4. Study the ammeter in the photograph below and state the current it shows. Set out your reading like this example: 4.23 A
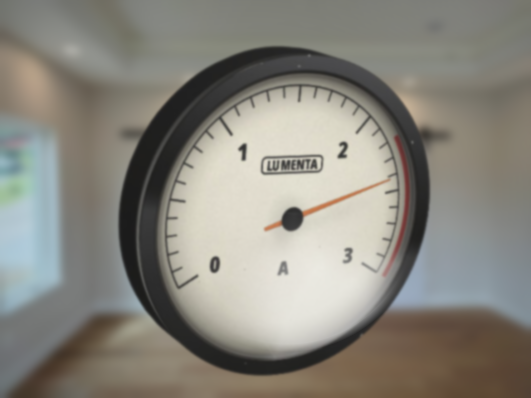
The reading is 2.4 A
